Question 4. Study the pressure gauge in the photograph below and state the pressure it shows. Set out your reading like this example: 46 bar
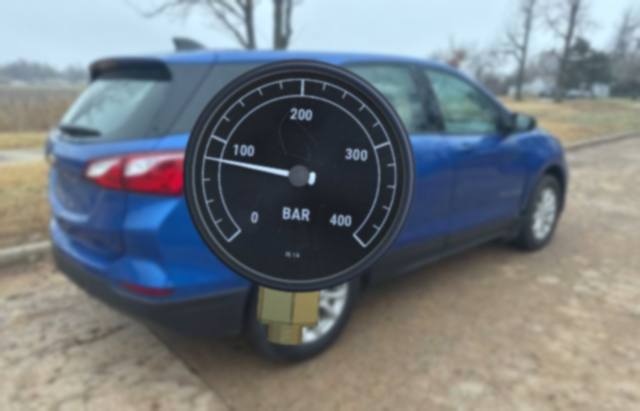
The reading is 80 bar
